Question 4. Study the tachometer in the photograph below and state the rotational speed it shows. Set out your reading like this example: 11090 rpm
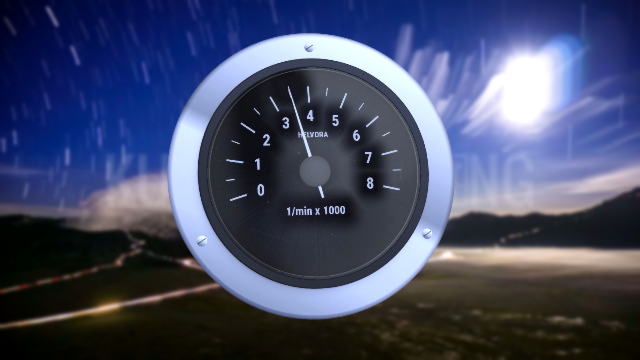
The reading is 3500 rpm
